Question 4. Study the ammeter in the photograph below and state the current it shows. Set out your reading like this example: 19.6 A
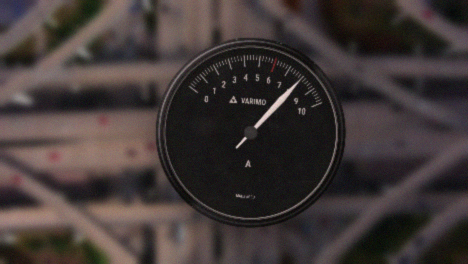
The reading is 8 A
